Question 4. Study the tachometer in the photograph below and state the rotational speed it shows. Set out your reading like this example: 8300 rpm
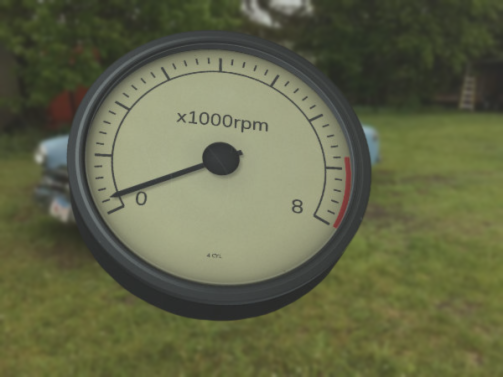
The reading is 200 rpm
